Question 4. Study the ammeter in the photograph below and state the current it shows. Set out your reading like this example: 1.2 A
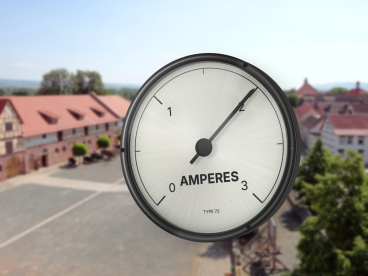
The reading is 2 A
